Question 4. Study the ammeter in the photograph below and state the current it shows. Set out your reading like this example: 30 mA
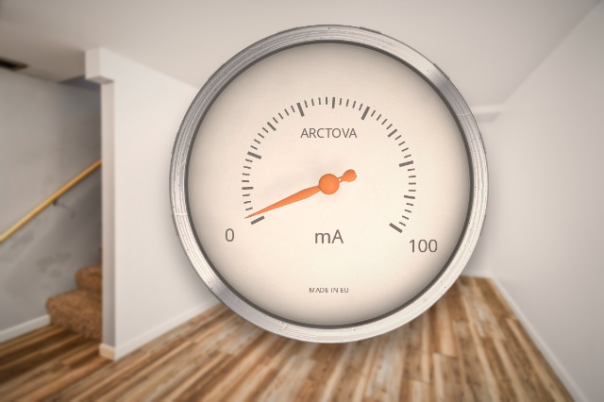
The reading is 2 mA
